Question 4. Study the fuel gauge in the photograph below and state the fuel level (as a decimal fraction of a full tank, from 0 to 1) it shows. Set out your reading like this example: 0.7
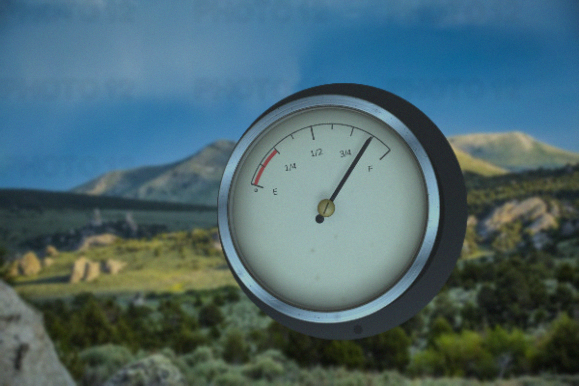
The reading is 0.875
